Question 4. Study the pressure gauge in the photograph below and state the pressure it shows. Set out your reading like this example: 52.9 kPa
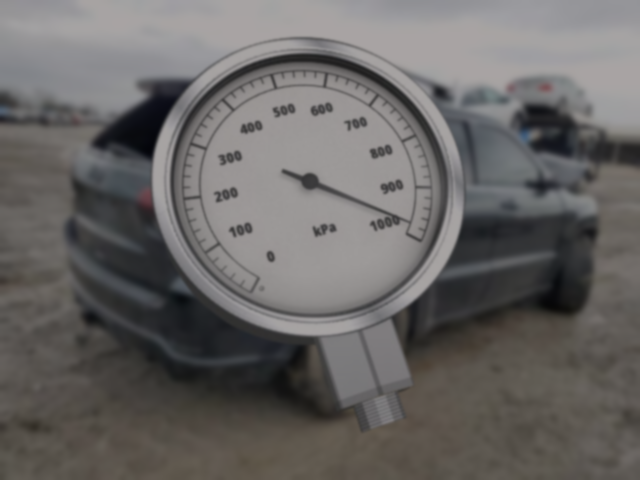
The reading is 980 kPa
